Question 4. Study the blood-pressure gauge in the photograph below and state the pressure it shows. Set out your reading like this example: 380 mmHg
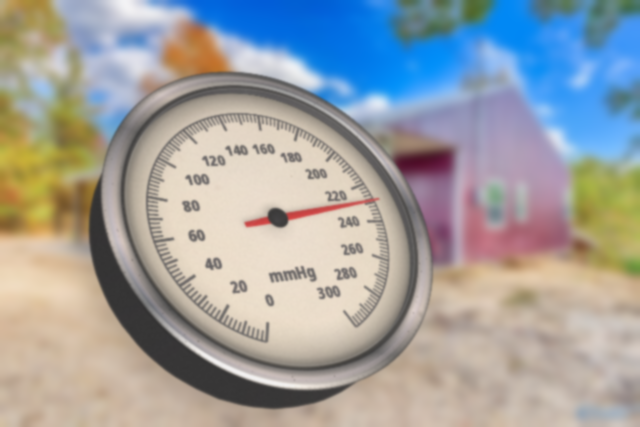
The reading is 230 mmHg
